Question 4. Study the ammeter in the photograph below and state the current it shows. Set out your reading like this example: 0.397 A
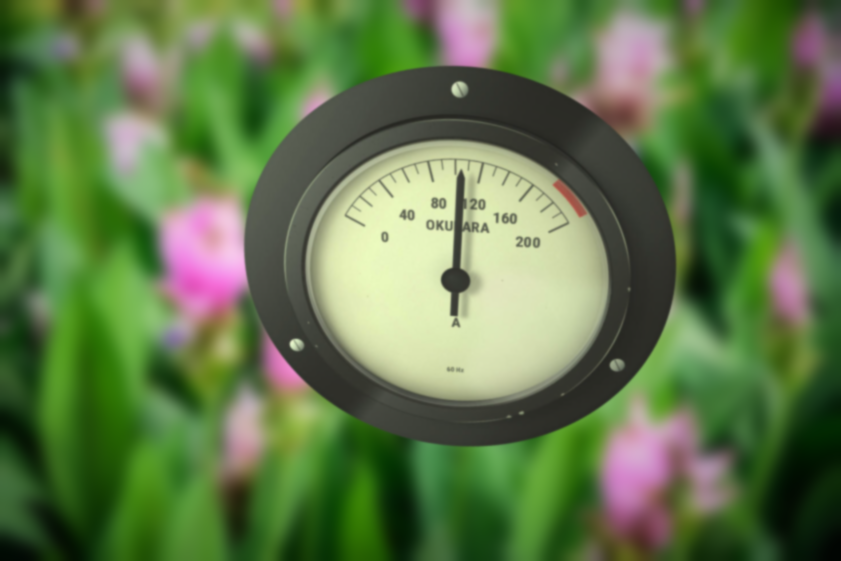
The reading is 105 A
